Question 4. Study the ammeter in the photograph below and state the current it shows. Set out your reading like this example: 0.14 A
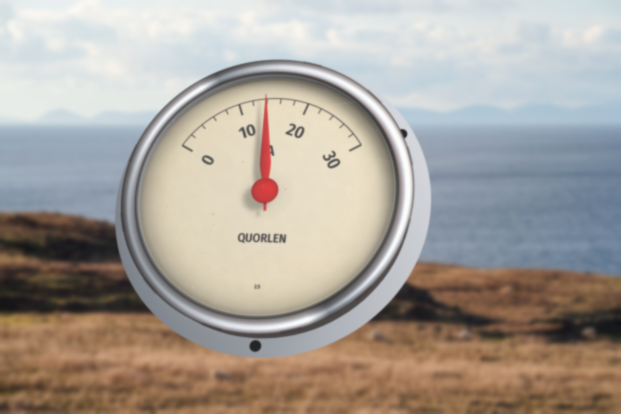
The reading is 14 A
